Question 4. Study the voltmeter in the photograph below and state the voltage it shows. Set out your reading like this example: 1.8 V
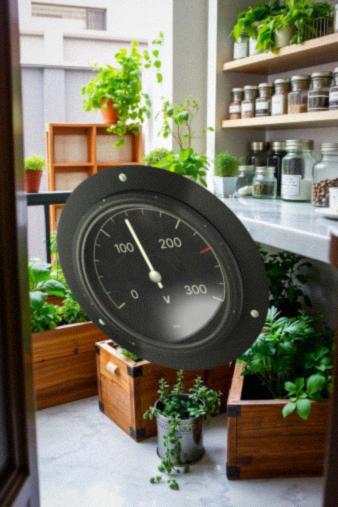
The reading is 140 V
